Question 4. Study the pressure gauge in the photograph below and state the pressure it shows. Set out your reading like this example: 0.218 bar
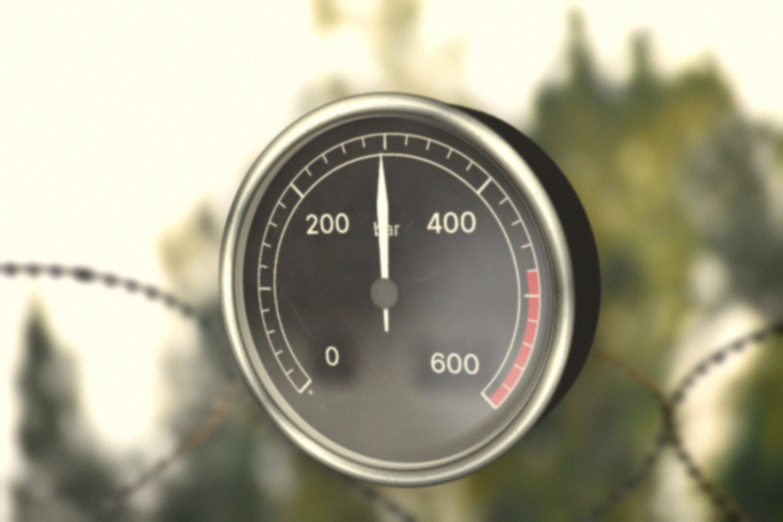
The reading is 300 bar
